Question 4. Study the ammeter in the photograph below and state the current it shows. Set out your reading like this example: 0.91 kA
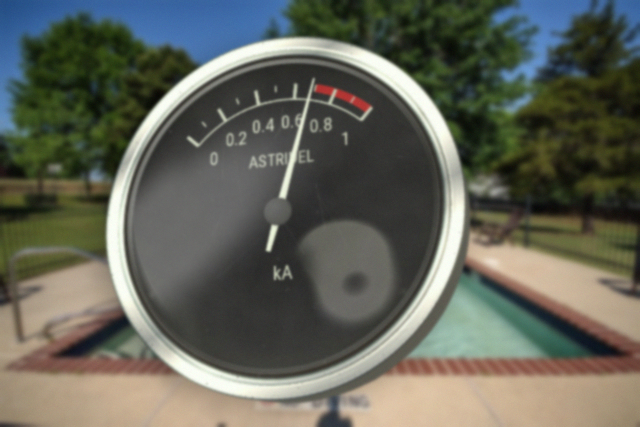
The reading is 0.7 kA
